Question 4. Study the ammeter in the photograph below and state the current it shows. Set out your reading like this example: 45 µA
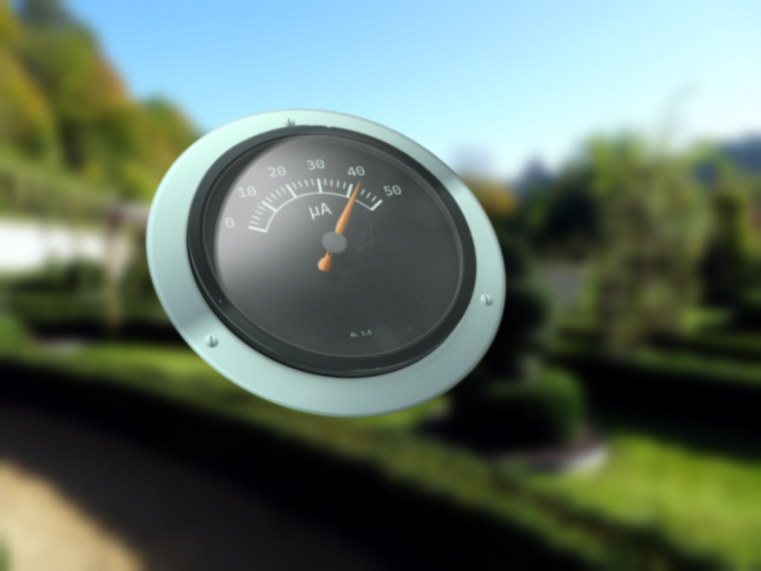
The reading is 42 µA
